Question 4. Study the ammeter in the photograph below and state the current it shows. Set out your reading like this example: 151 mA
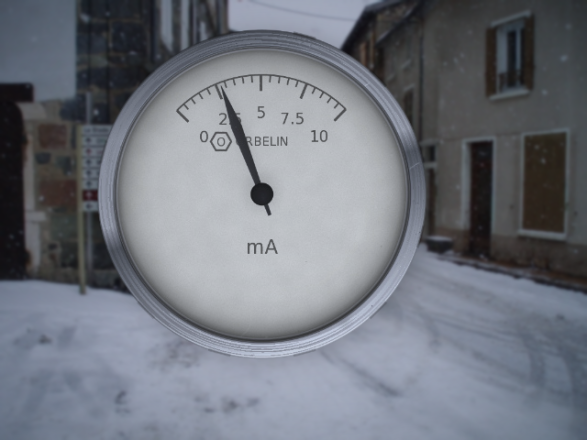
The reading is 2.75 mA
